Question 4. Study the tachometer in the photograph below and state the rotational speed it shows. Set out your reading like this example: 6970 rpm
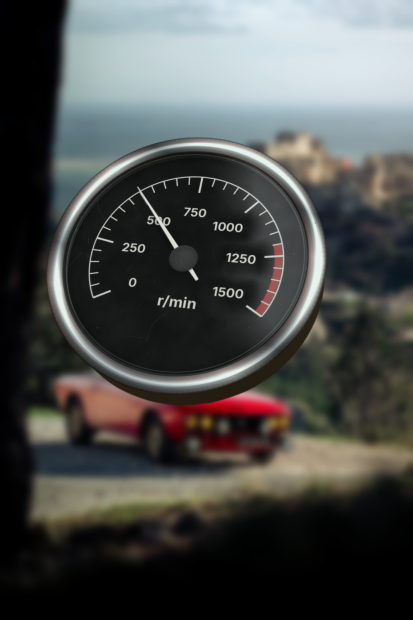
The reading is 500 rpm
